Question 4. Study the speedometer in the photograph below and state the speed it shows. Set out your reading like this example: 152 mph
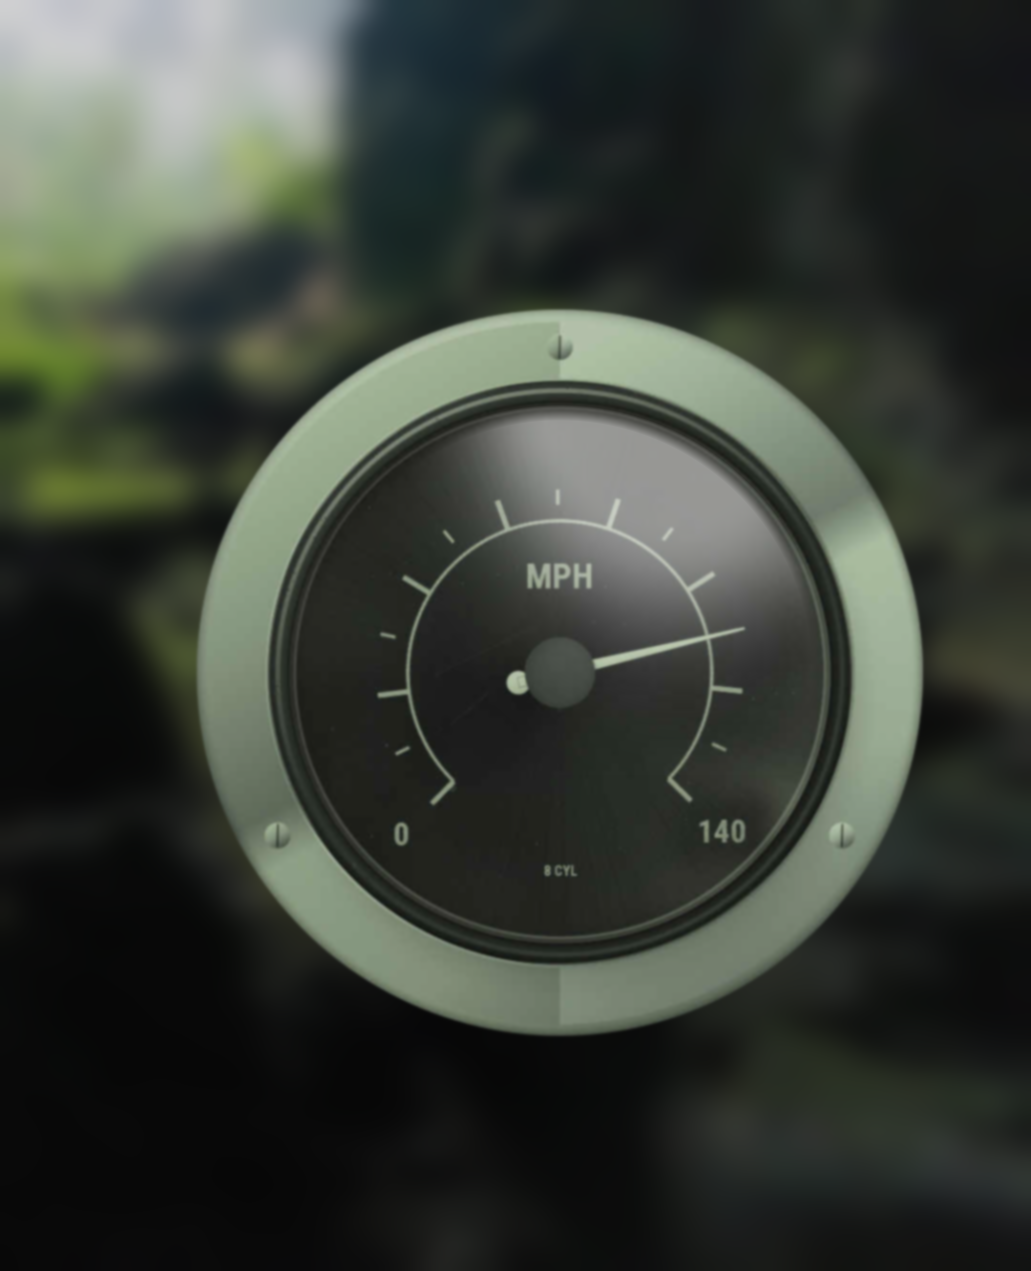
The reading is 110 mph
